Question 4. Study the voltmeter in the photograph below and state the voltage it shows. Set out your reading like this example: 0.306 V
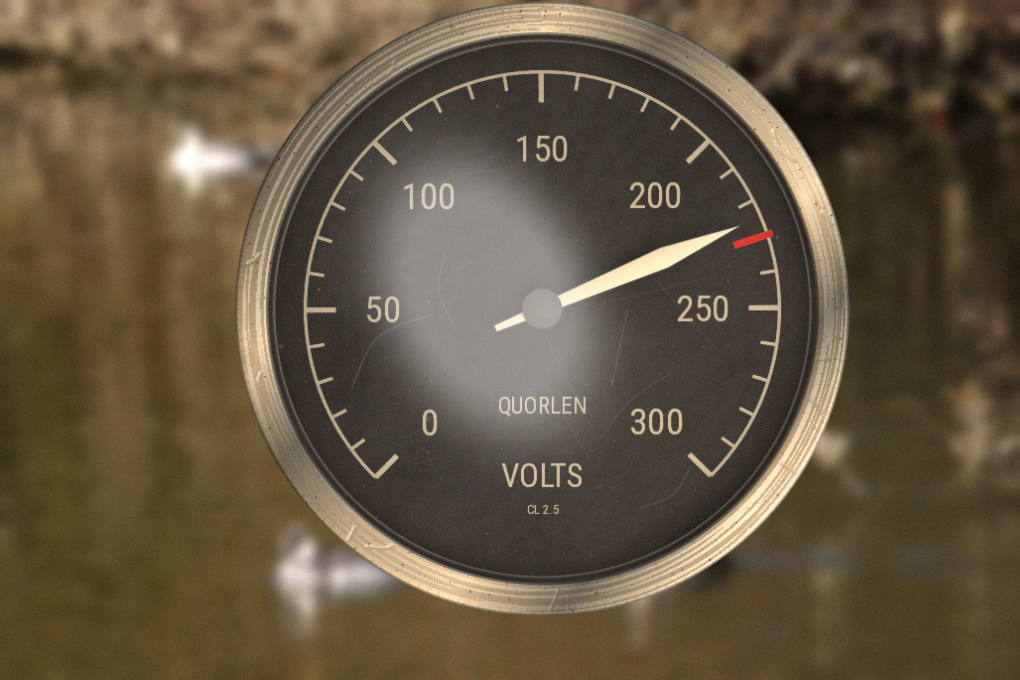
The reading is 225 V
